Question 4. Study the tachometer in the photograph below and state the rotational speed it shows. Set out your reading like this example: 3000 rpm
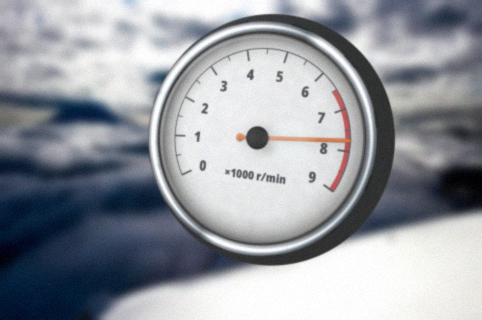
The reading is 7750 rpm
